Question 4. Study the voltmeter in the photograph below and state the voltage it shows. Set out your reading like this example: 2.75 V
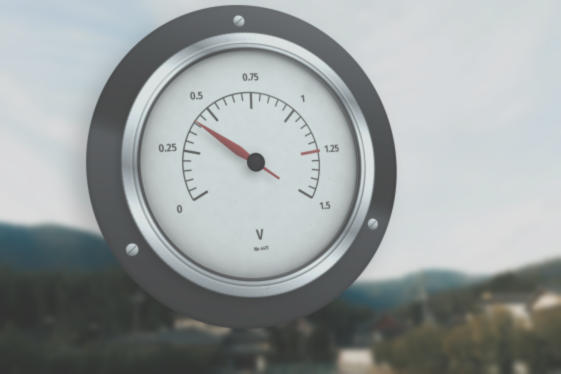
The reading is 0.4 V
